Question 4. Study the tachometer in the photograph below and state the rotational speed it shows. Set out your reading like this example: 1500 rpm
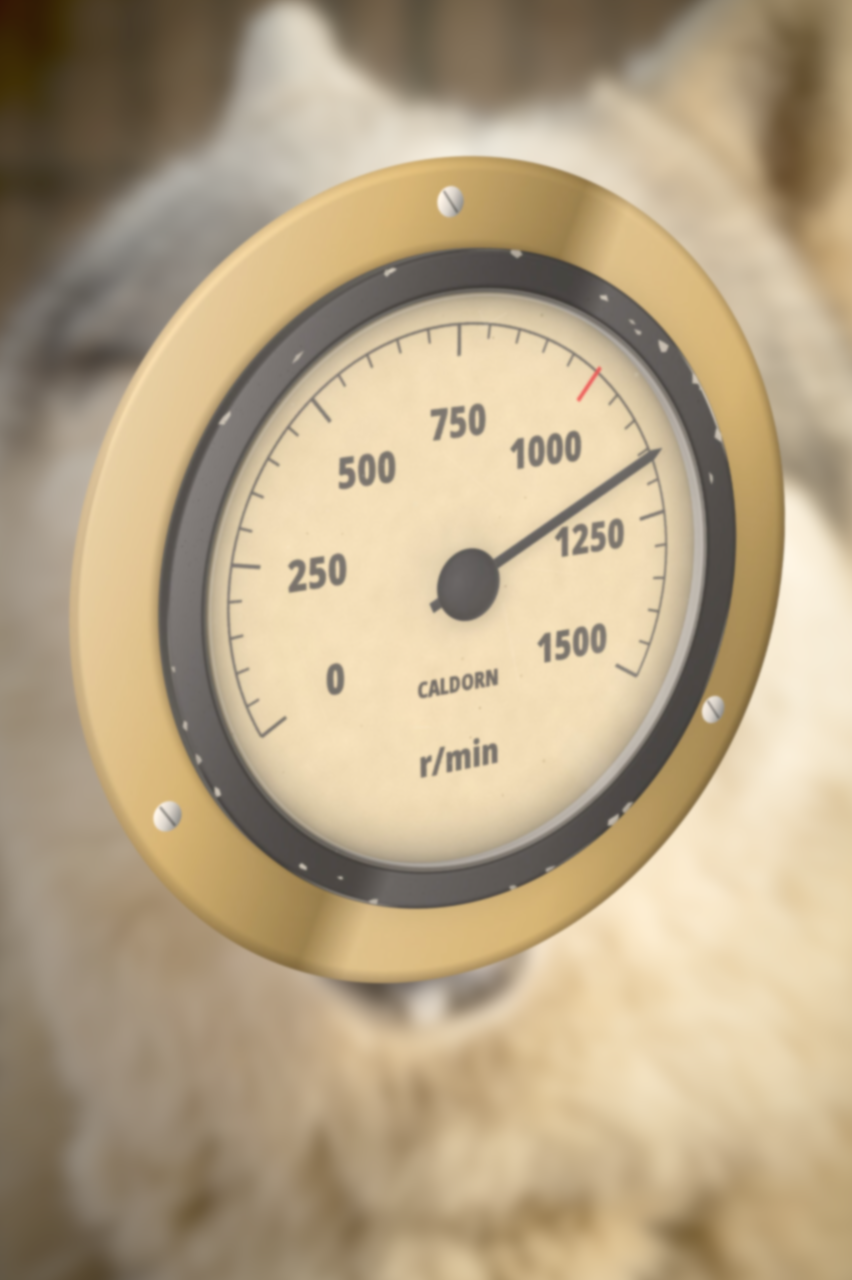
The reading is 1150 rpm
